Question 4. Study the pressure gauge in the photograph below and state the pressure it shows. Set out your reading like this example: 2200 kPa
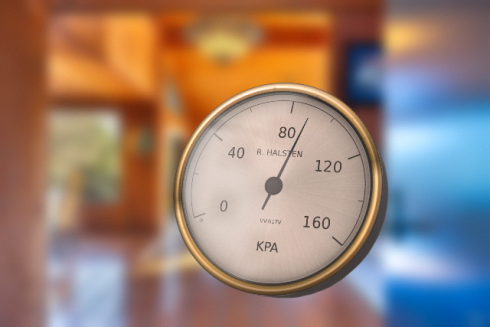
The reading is 90 kPa
